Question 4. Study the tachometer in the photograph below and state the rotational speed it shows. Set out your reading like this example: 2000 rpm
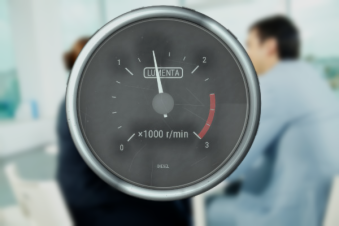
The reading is 1400 rpm
